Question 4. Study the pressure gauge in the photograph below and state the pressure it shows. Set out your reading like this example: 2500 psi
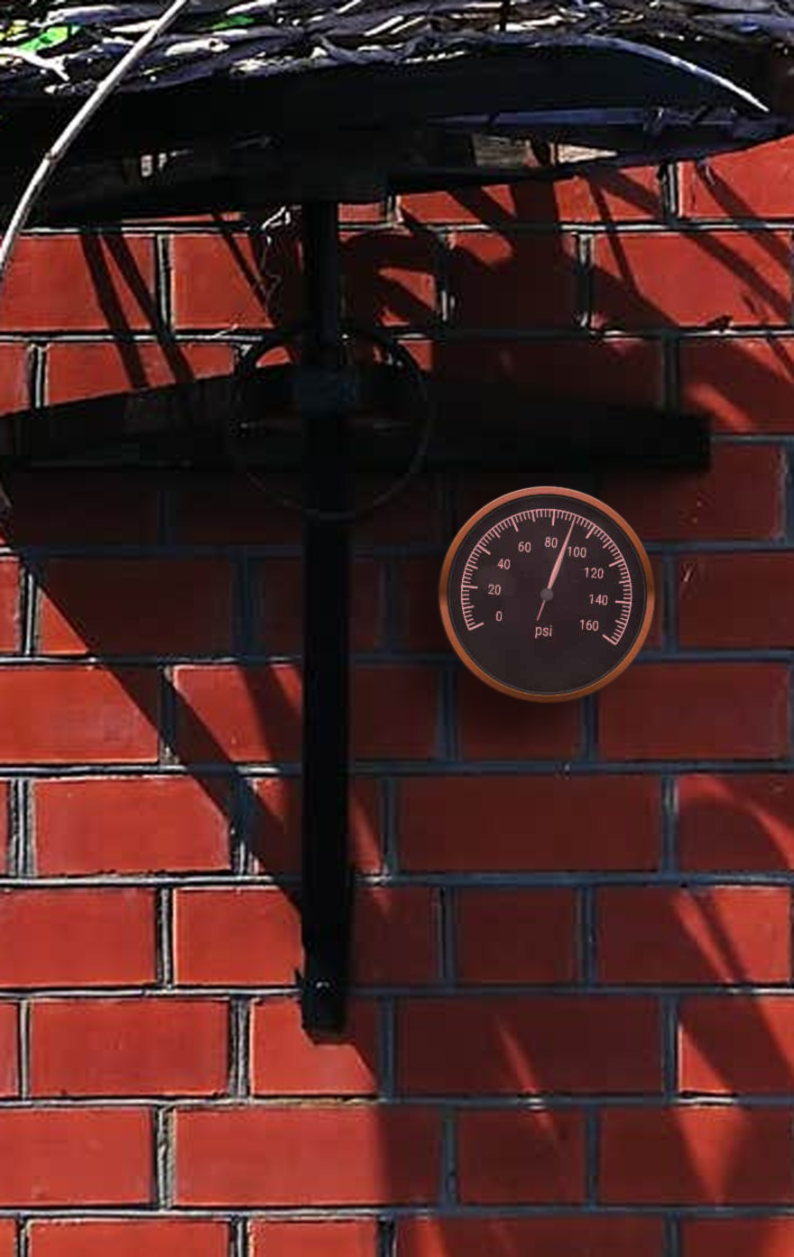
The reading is 90 psi
